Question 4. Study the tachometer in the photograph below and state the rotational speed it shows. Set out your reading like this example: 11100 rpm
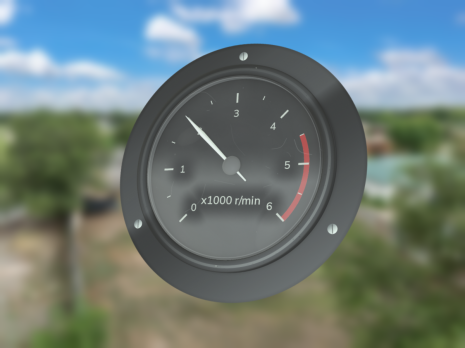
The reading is 2000 rpm
